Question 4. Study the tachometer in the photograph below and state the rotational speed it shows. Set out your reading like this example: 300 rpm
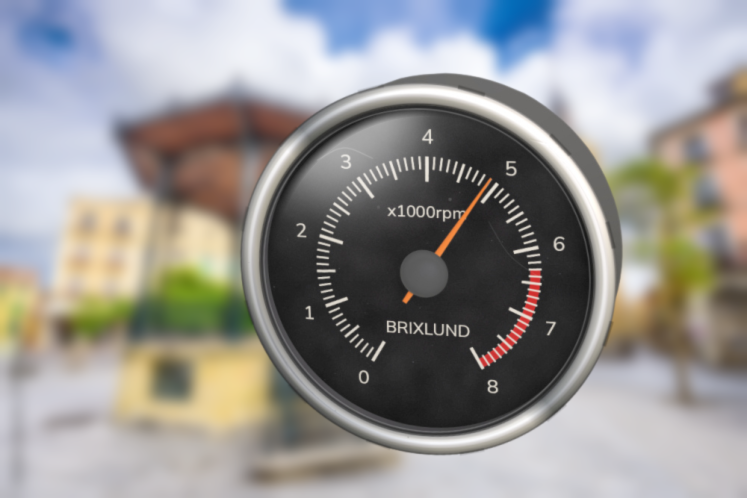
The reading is 4900 rpm
